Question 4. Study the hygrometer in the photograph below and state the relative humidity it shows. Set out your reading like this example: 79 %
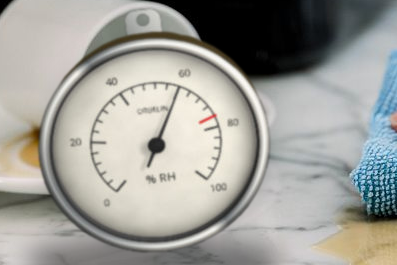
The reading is 60 %
